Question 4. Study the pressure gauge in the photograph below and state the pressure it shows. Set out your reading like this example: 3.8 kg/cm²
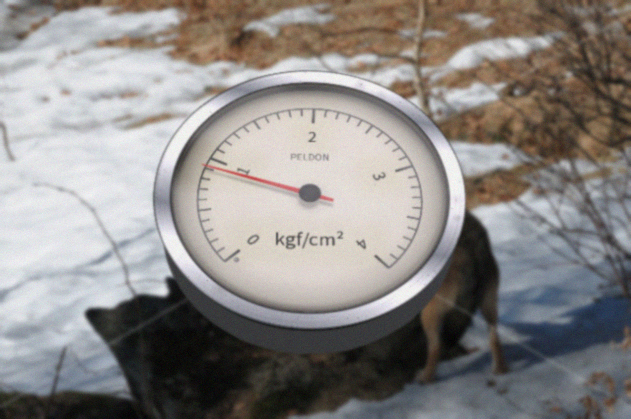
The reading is 0.9 kg/cm²
